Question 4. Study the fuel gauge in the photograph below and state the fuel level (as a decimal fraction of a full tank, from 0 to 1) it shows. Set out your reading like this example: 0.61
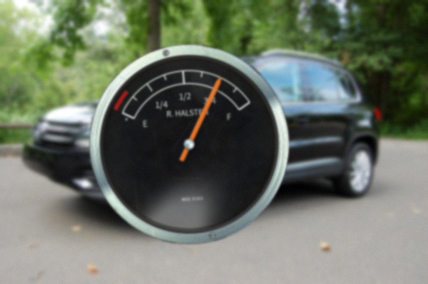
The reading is 0.75
